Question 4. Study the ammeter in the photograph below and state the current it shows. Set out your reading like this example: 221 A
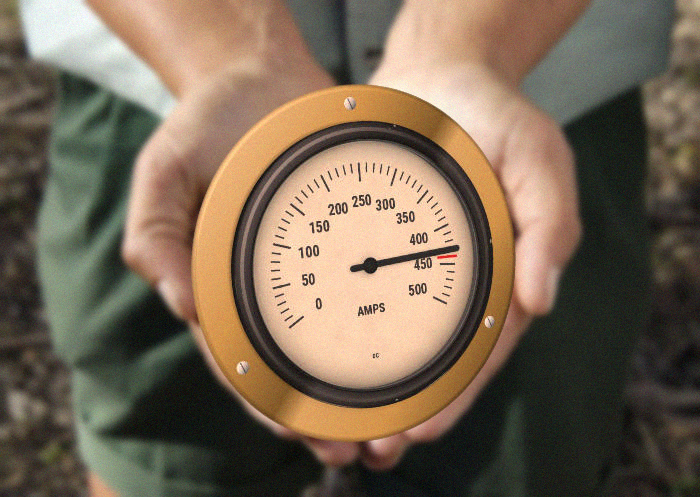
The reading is 430 A
